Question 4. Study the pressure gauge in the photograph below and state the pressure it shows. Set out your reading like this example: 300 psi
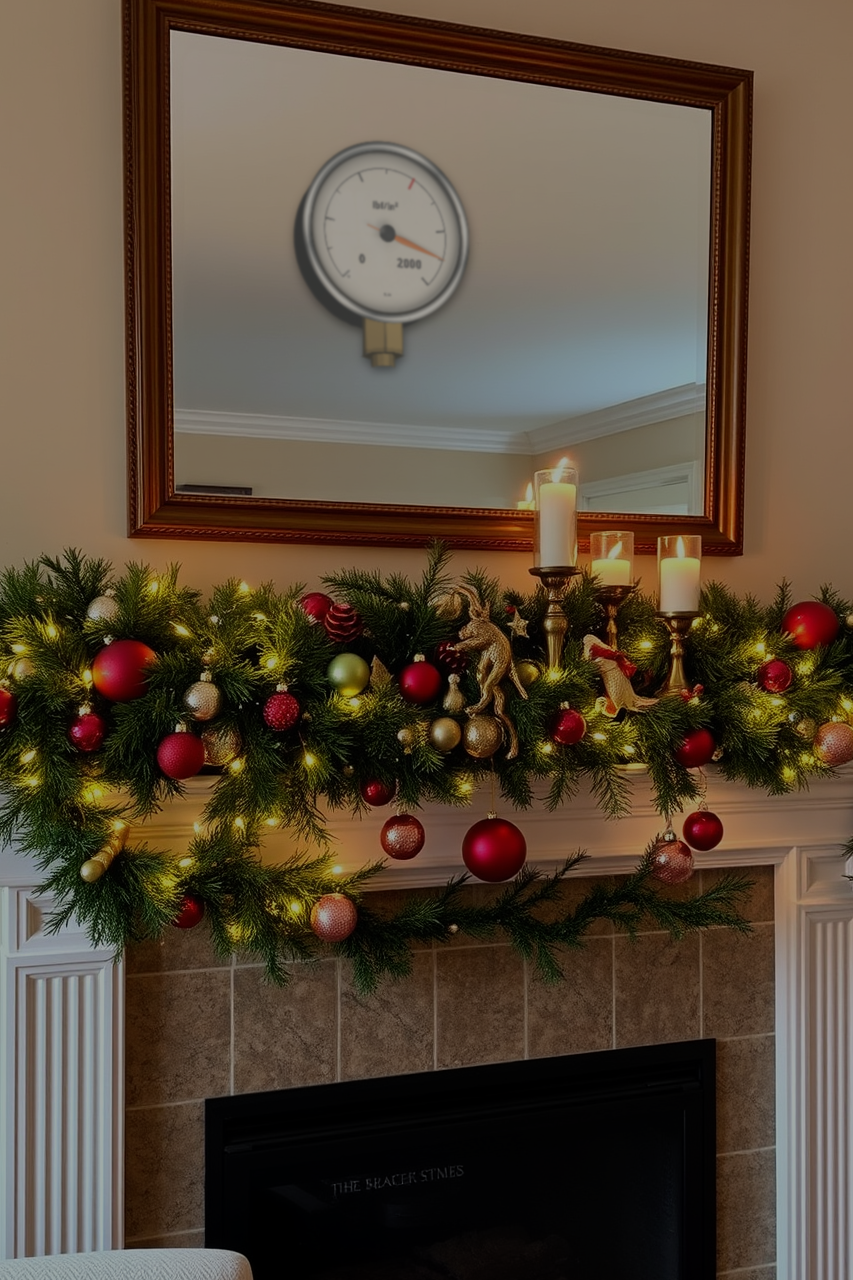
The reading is 1800 psi
